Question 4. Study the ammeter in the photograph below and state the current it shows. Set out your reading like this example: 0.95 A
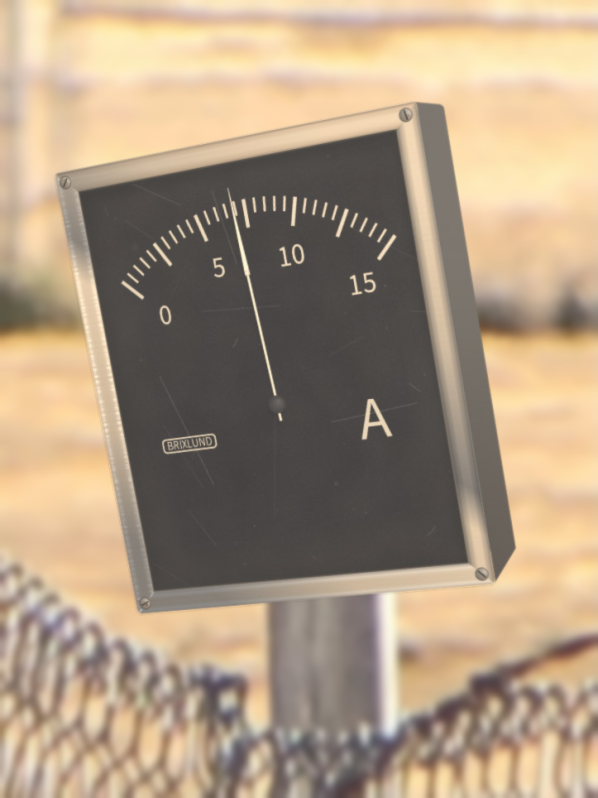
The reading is 7 A
